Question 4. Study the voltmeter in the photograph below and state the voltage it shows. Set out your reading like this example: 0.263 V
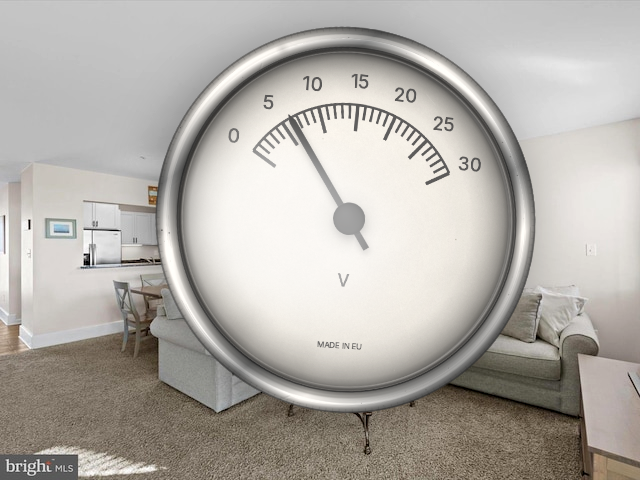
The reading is 6 V
